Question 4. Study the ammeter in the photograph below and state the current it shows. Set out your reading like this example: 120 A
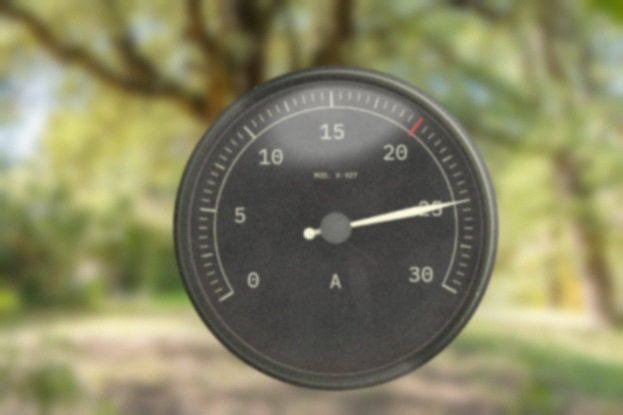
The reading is 25 A
